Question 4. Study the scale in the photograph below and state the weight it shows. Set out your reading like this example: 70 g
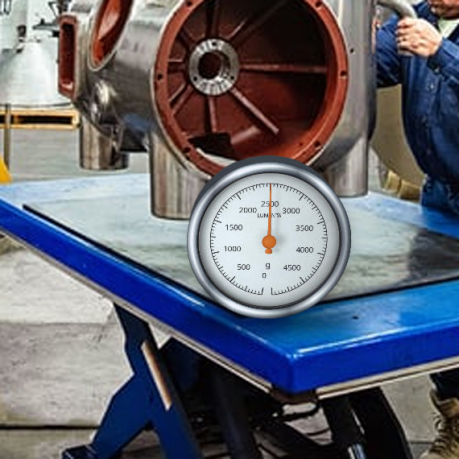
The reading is 2500 g
